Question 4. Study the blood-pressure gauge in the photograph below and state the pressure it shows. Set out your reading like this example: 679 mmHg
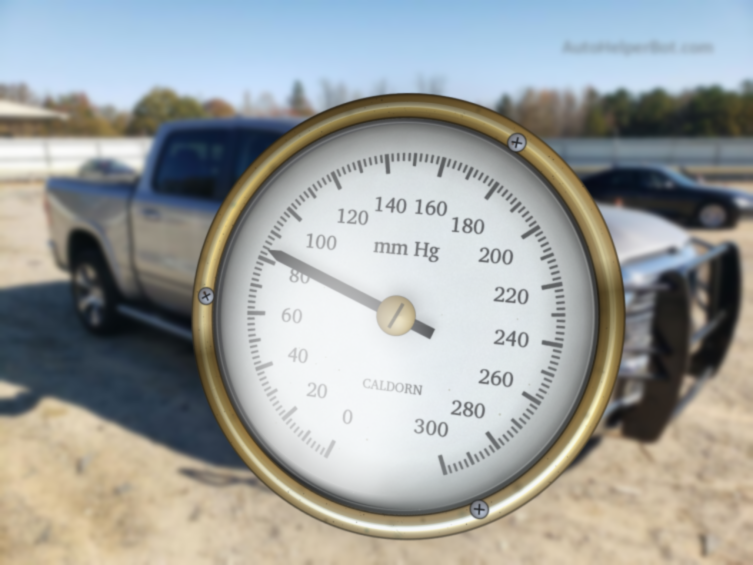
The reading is 84 mmHg
